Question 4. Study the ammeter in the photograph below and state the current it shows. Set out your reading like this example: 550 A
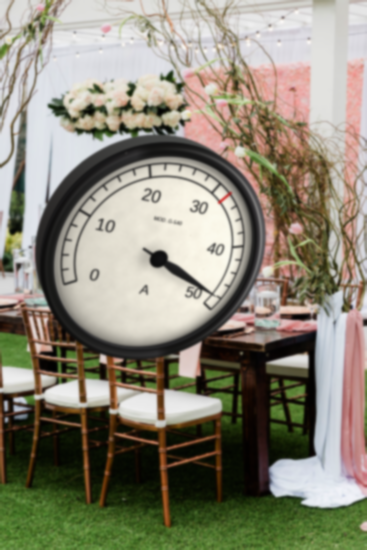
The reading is 48 A
